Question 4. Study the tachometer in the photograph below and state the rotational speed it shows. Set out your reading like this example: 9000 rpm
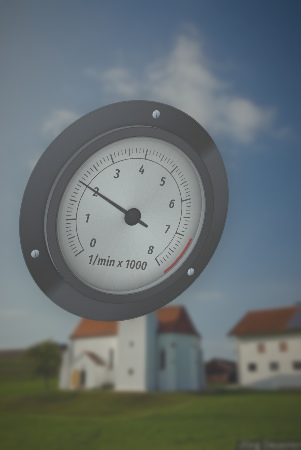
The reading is 2000 rpm
